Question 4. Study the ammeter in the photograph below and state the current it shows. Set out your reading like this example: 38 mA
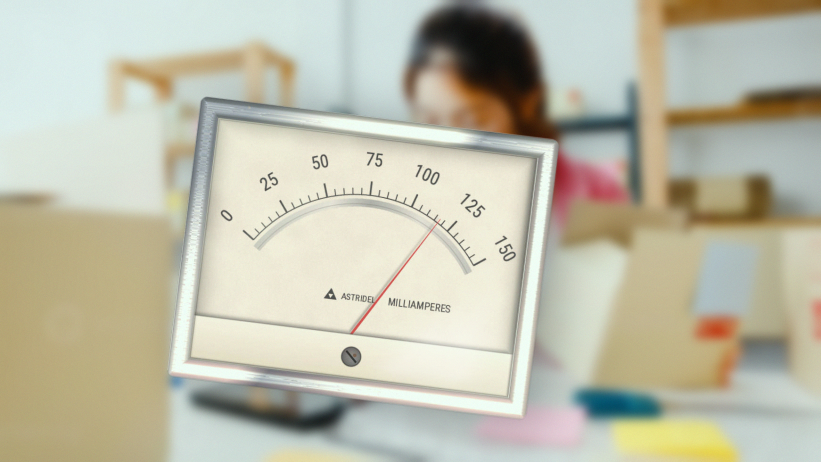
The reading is 117.5 mA
